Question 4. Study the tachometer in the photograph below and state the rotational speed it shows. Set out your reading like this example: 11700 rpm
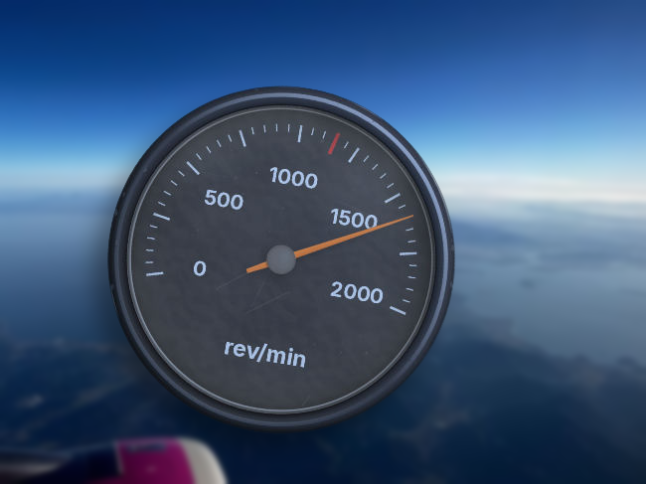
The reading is 1600 rpm
